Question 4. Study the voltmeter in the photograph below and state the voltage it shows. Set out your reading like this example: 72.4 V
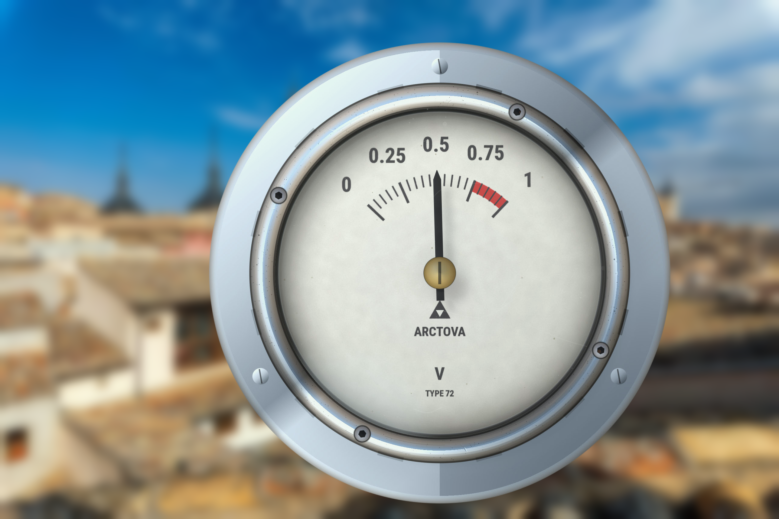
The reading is 0.5 V
